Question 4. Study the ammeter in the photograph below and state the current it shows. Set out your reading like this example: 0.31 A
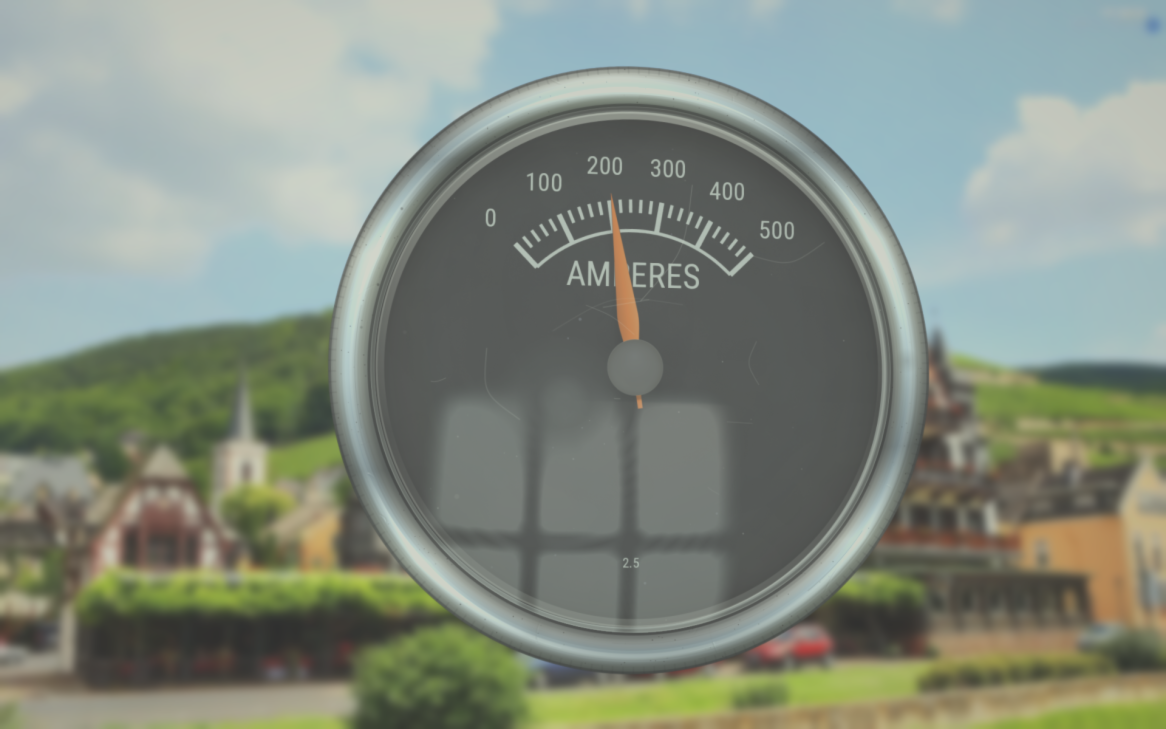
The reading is 200 A
